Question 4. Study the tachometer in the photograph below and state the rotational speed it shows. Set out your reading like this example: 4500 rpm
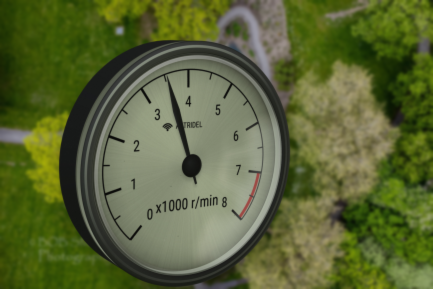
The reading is 3500 rpm
